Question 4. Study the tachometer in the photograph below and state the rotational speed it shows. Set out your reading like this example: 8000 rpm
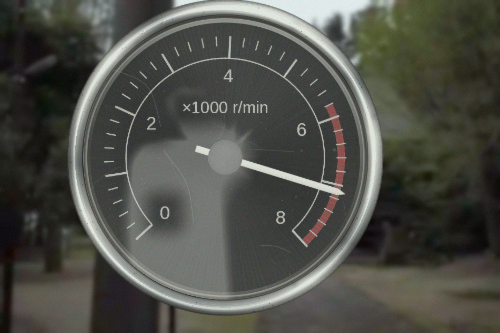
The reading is 7100 rpm
